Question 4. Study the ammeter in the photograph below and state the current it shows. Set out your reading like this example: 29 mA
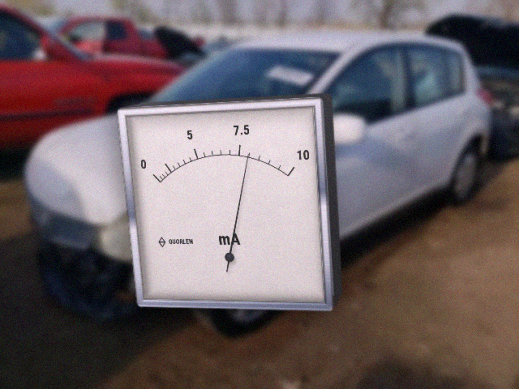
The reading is 8 mA
